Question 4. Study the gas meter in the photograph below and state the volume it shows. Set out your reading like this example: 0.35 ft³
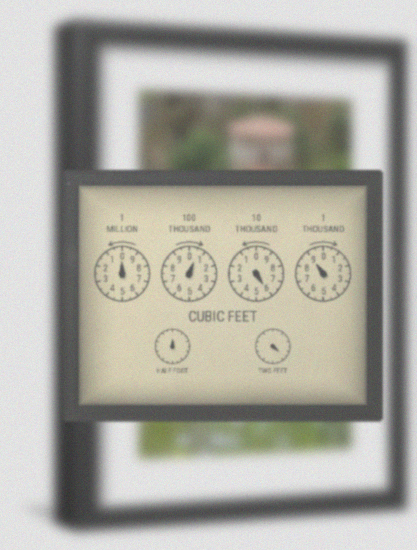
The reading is 5900 ft³
